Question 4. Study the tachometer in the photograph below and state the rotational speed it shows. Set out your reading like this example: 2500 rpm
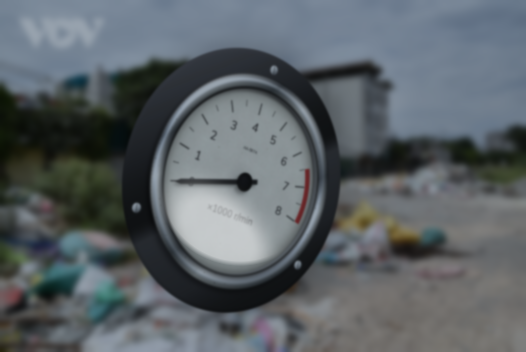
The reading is 0 rpm
